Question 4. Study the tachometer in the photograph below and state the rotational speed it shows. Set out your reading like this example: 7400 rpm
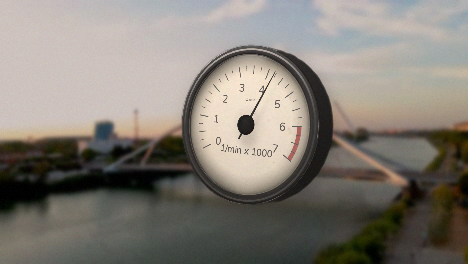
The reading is 4250 rpm
